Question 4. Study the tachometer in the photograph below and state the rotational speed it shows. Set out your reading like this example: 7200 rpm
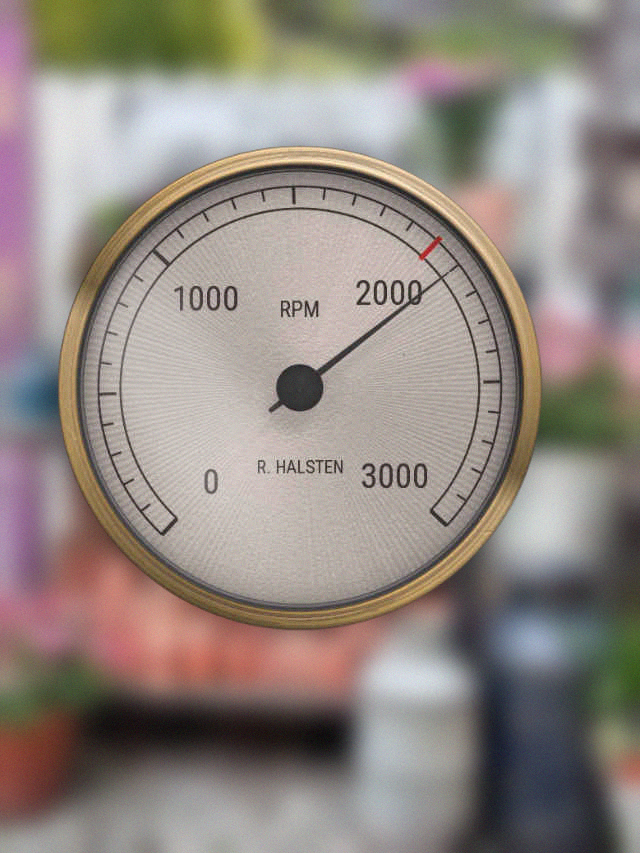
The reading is 2100 rpm
